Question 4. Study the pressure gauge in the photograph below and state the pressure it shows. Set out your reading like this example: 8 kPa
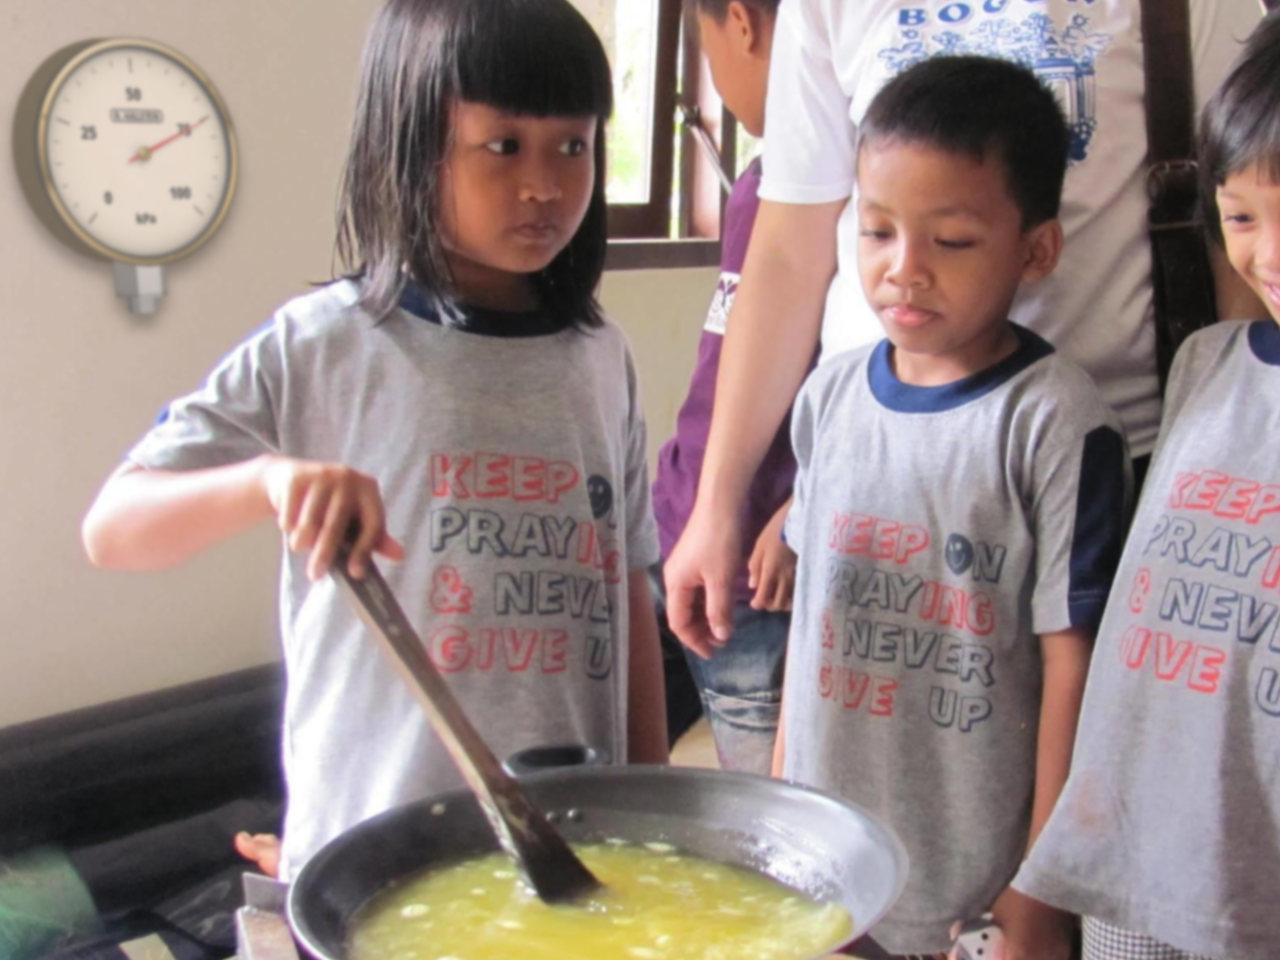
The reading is 75 kPa
